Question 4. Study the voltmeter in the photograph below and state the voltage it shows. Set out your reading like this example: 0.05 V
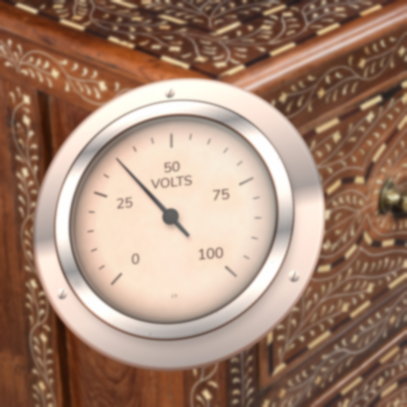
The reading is 35 V
